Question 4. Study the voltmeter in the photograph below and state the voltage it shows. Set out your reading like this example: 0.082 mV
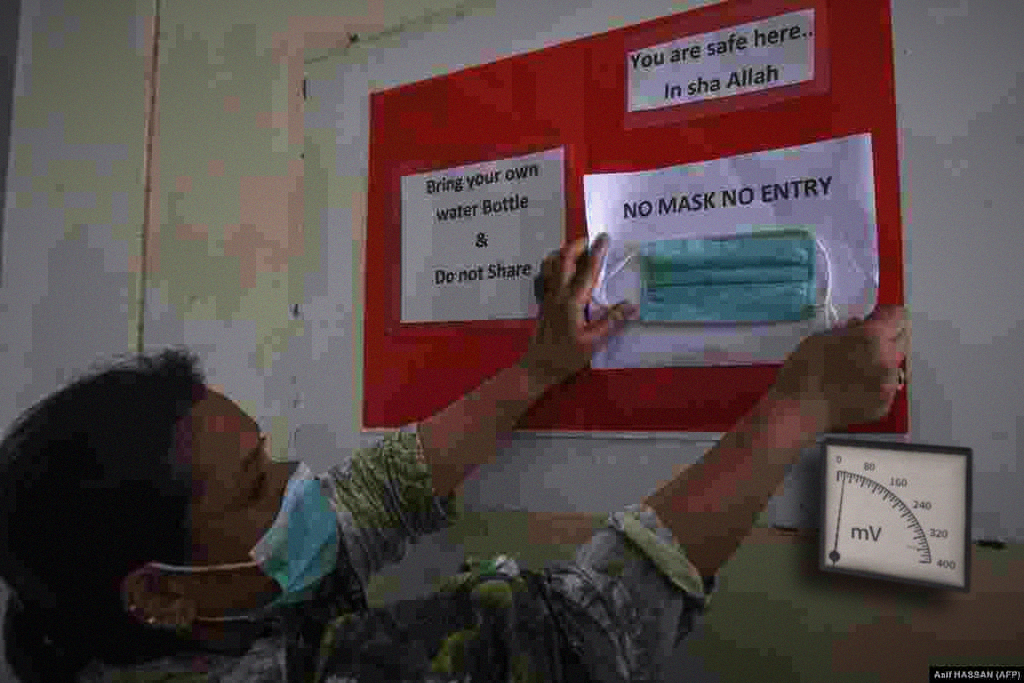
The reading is 20 mV
